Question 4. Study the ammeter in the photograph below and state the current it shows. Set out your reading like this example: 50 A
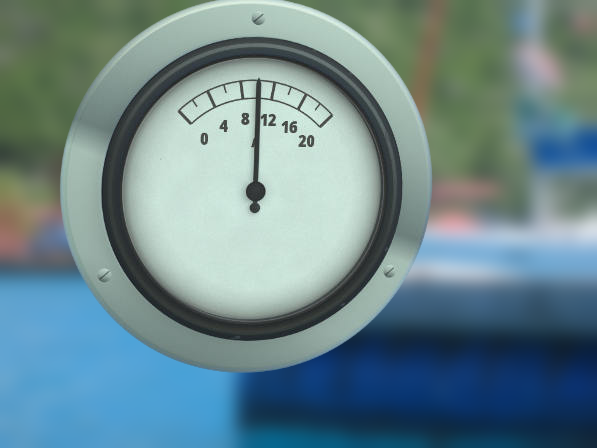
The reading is 10 A
